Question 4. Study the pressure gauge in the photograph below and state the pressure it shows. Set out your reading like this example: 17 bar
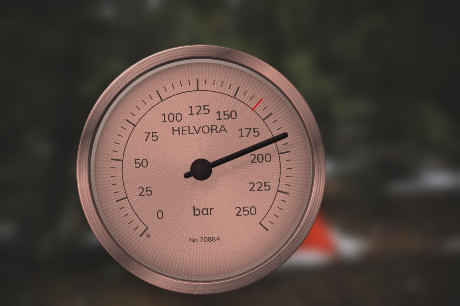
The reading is 190 bar
